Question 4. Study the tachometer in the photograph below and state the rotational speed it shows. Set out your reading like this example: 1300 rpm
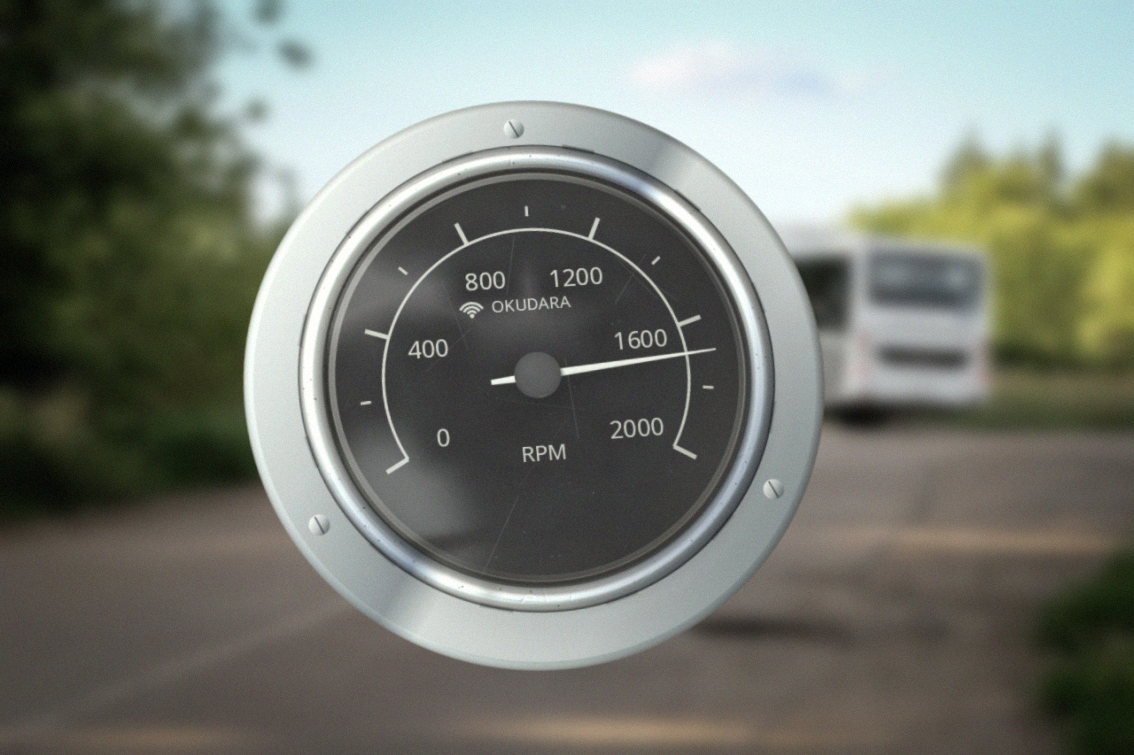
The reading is 1700 rpm
